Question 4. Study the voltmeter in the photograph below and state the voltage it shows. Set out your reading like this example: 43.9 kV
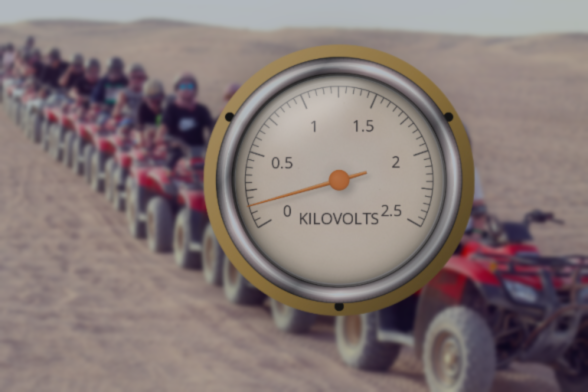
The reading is 0.15 kV
